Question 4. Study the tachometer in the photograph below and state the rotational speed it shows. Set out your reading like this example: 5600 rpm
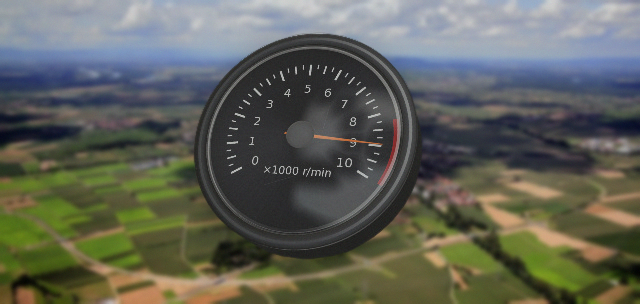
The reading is 9000 rpm
